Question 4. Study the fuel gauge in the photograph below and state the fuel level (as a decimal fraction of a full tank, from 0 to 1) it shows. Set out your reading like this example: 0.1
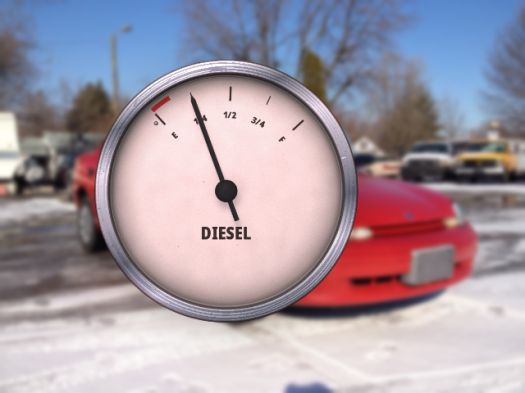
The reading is 0.25
